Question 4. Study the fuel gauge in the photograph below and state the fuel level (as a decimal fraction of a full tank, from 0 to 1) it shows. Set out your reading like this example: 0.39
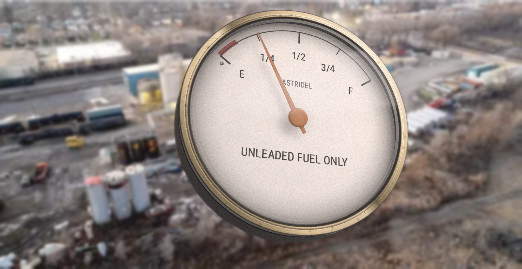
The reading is 0.25
